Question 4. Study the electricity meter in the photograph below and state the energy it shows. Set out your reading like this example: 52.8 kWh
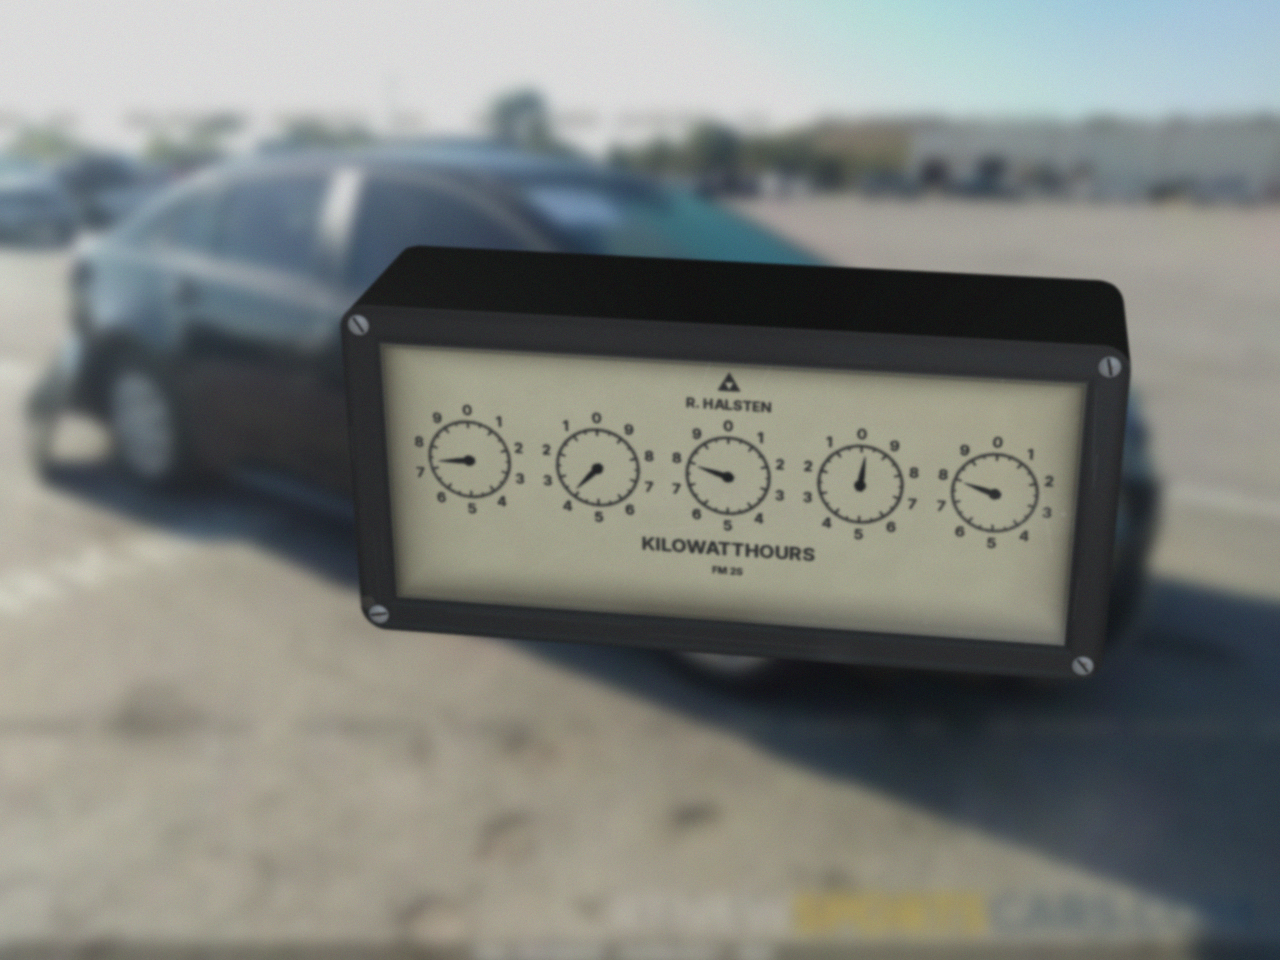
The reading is 73798 kWh
